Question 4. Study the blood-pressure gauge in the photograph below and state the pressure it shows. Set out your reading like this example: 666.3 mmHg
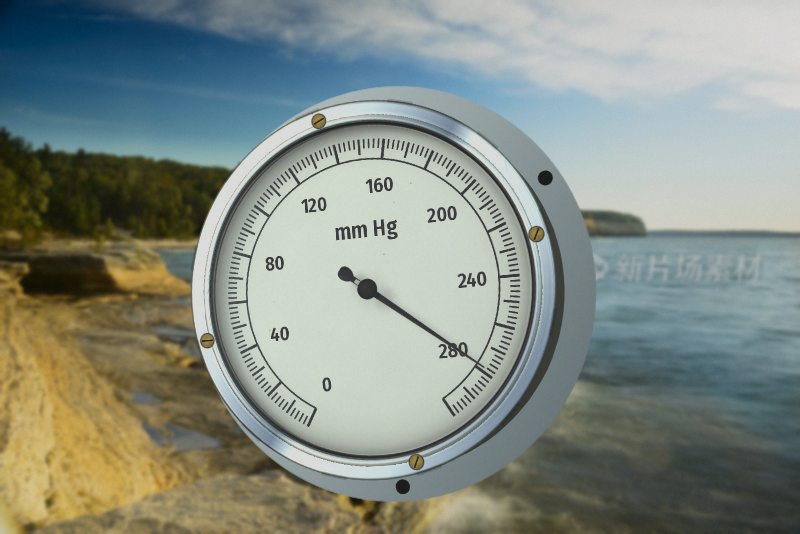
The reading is 278 mmHg
